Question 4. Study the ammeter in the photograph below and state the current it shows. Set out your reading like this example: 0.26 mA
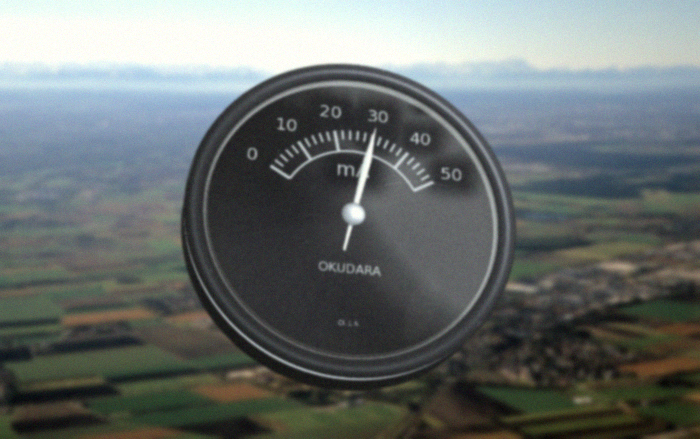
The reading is 30 mA
